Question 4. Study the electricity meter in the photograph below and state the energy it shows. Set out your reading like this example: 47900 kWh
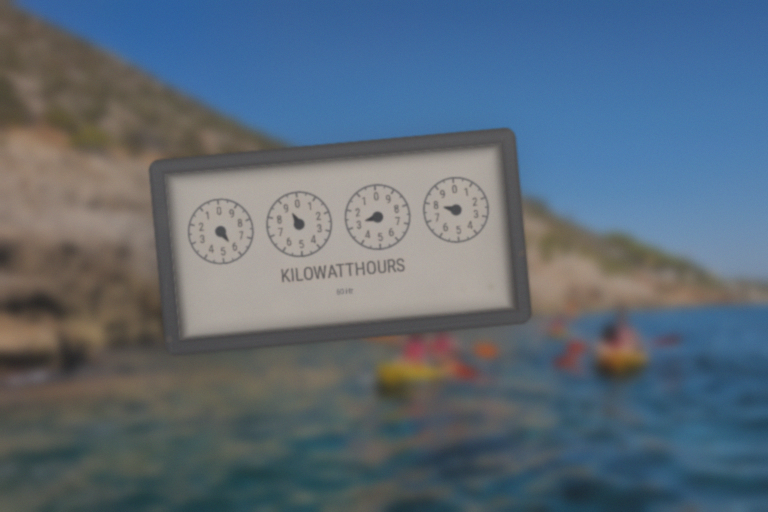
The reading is 5928 kWh
